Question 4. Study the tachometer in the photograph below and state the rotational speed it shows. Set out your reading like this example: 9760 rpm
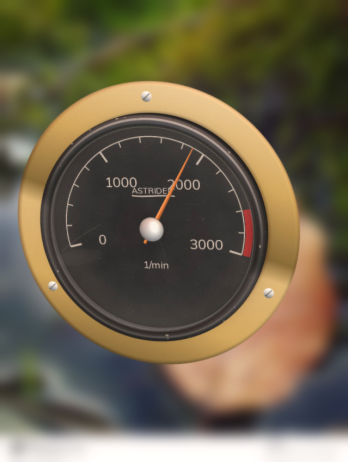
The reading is 1900 rpm
